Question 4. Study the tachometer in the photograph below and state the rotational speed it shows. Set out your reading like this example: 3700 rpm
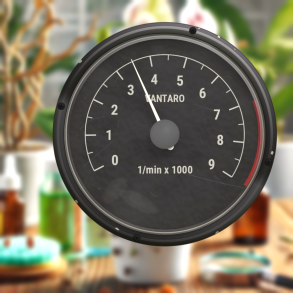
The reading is 3500 rpm
